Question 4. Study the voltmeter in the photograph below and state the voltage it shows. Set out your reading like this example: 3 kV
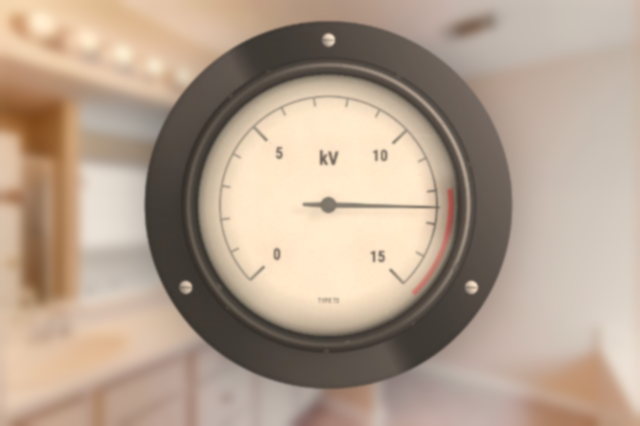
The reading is 12.5 kV
